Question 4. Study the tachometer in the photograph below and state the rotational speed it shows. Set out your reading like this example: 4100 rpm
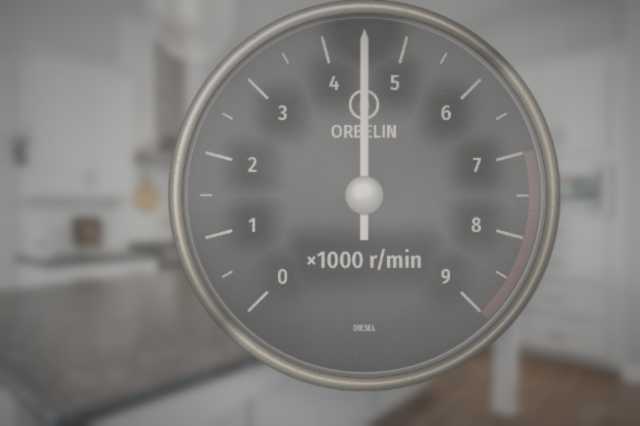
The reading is 4500 rpm
